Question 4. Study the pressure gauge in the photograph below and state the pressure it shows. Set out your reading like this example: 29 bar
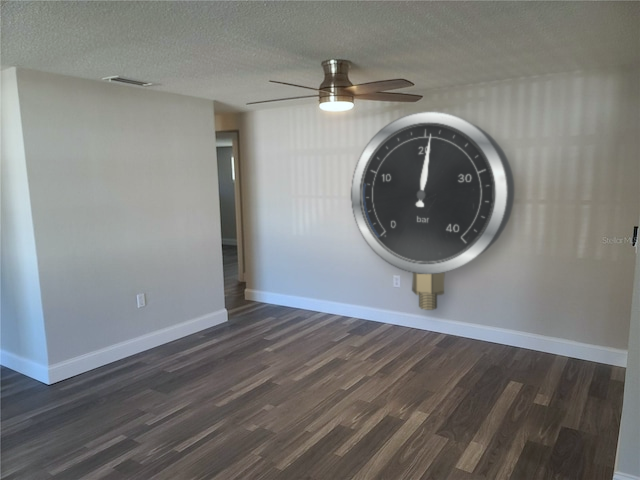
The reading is 21 bar
